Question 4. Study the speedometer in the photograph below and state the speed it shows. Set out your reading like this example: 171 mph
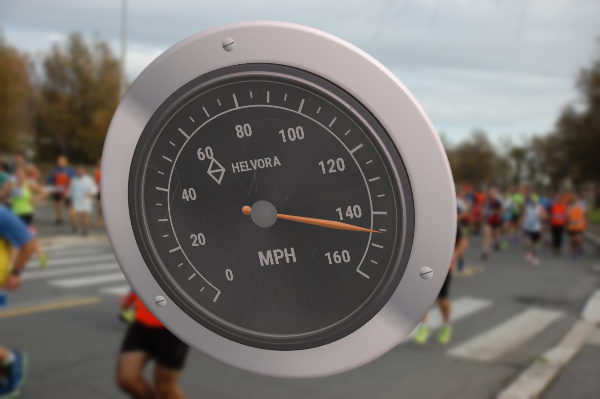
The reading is 145 mph
